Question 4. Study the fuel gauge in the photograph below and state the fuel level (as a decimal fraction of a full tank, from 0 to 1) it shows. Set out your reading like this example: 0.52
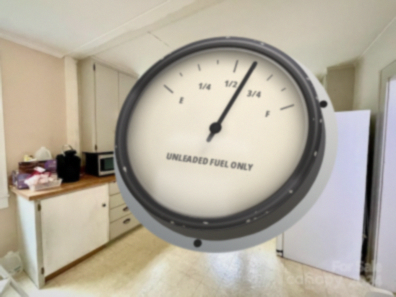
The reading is 0.625
